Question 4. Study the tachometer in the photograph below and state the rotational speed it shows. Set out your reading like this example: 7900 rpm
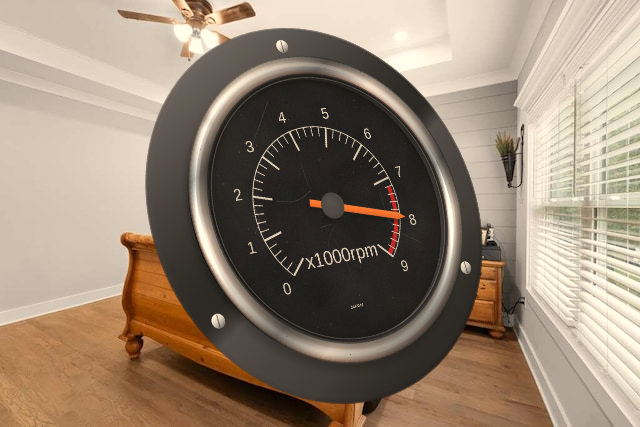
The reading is 8000 rpm
